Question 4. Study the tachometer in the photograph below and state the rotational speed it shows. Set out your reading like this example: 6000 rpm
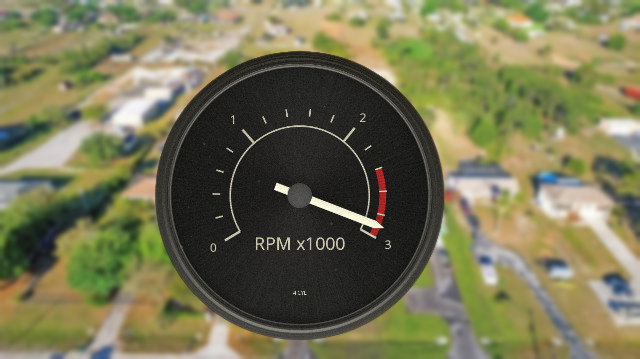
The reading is 2900 rpm
